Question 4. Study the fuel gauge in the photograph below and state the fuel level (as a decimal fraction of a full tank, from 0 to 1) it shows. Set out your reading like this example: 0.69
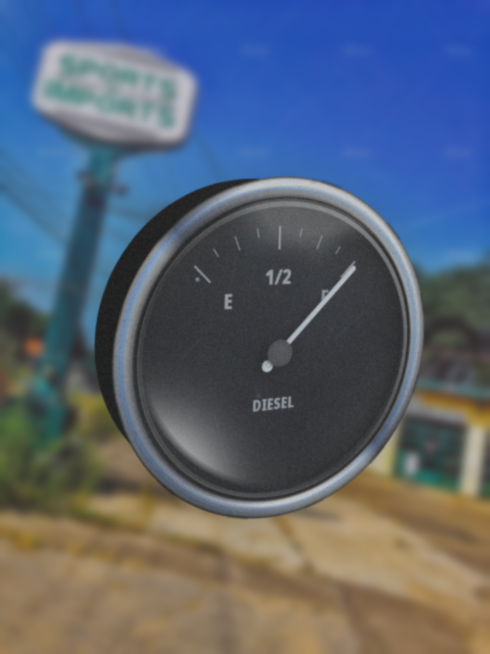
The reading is 1
